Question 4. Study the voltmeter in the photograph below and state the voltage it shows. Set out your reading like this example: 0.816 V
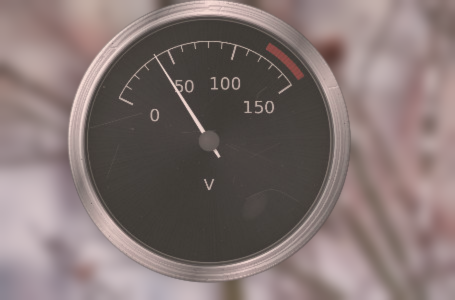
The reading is 40 V
